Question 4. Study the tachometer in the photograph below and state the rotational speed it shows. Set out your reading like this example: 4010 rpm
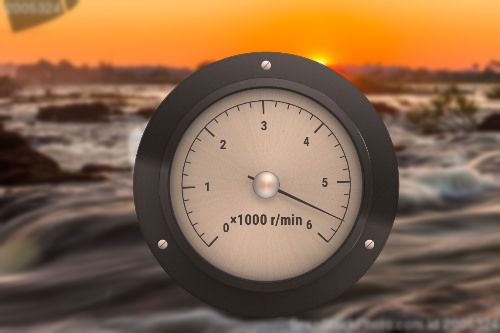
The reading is 5600 rpm
